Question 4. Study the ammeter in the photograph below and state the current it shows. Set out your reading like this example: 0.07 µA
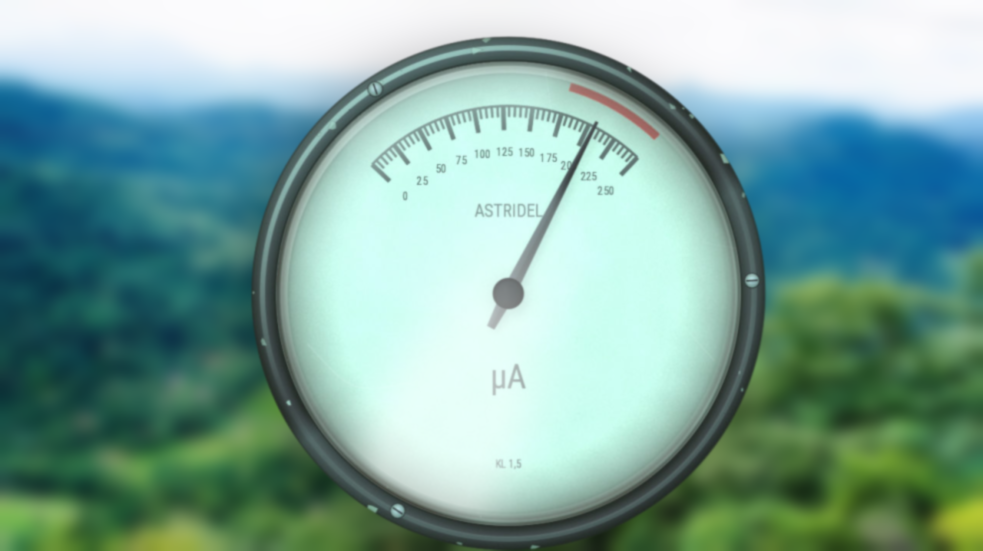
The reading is 205 µA
